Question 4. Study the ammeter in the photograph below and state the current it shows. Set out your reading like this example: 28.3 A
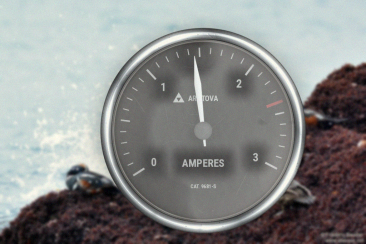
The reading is 1.45 A
